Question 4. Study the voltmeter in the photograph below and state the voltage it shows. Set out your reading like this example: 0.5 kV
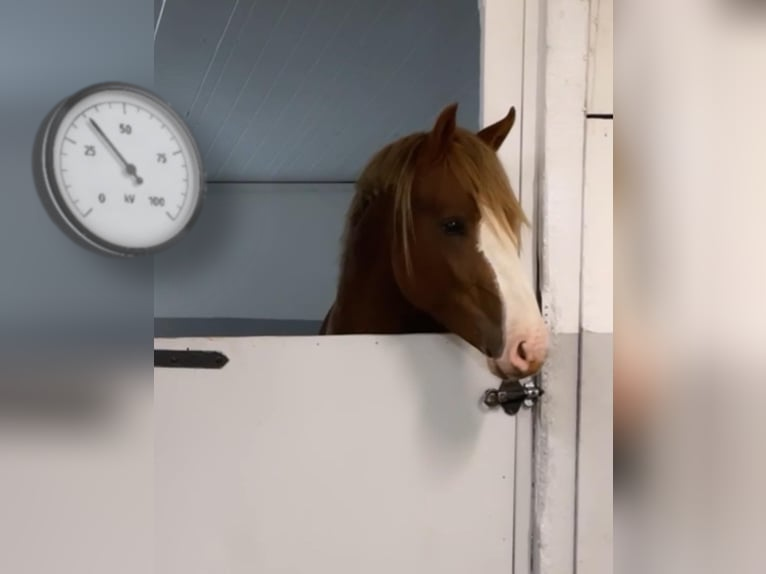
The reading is 35 kV
